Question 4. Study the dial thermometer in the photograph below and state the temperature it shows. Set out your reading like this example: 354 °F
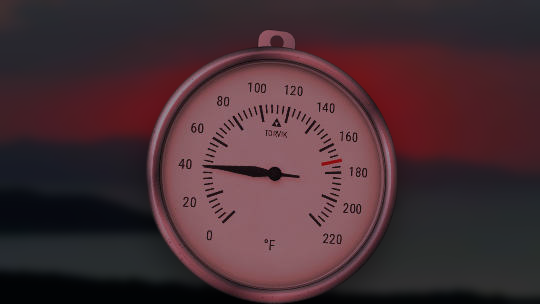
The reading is 40 °F
